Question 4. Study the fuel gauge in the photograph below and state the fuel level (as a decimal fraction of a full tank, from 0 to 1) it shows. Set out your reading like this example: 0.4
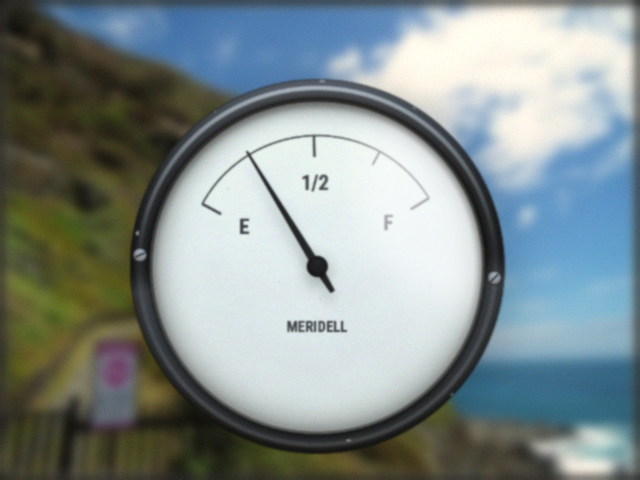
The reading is 0.25
